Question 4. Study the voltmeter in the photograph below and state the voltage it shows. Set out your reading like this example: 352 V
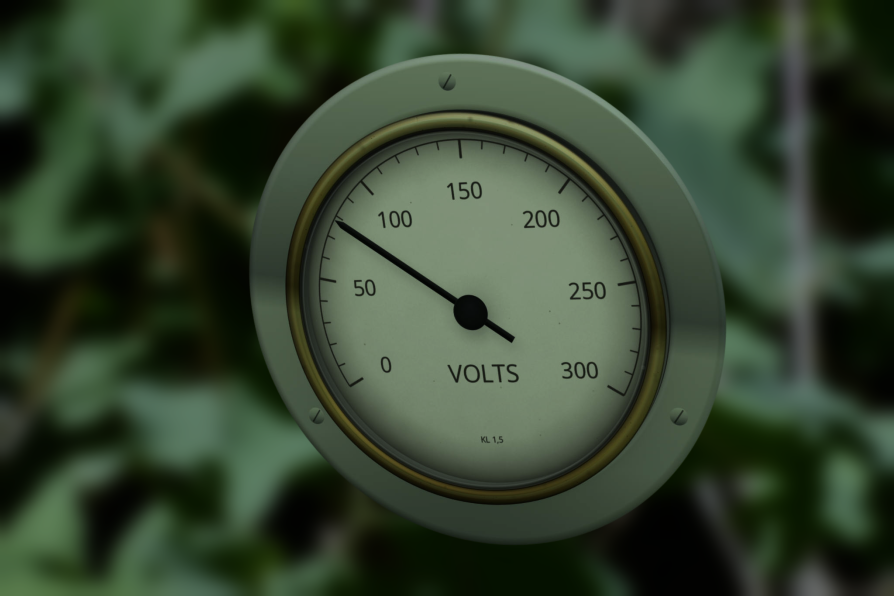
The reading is 80 V
